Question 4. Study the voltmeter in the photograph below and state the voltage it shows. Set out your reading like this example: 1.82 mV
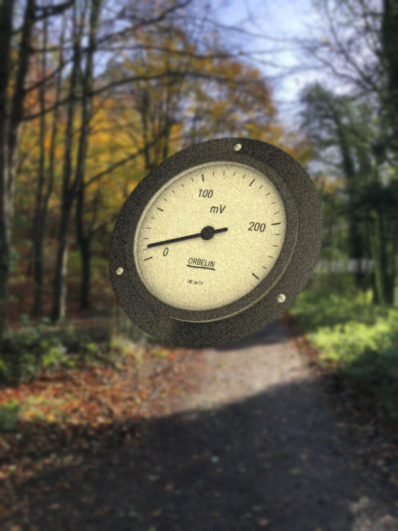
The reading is 10 mV
